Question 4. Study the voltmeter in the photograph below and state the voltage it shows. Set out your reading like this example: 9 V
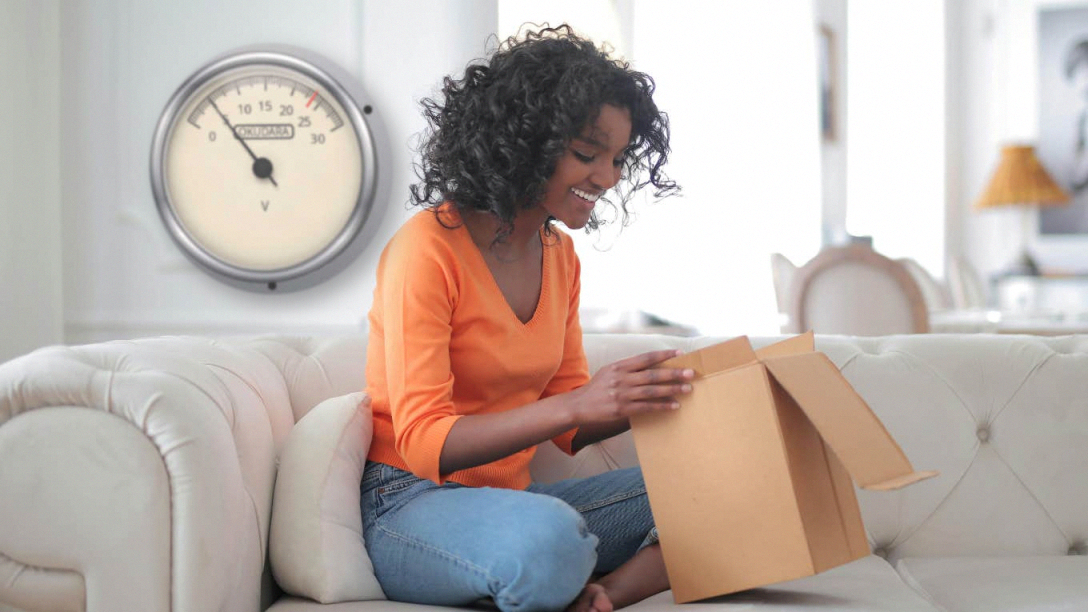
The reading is 5 V
